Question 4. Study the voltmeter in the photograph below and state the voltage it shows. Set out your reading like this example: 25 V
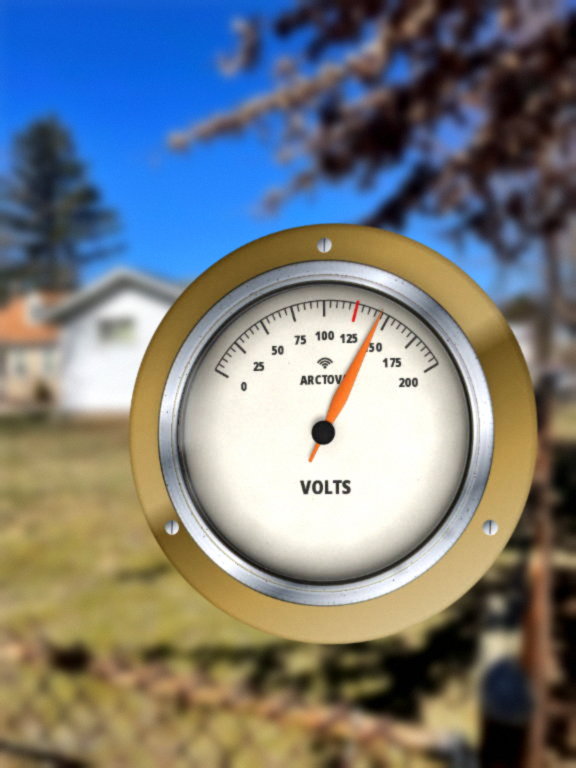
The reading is 145 V
